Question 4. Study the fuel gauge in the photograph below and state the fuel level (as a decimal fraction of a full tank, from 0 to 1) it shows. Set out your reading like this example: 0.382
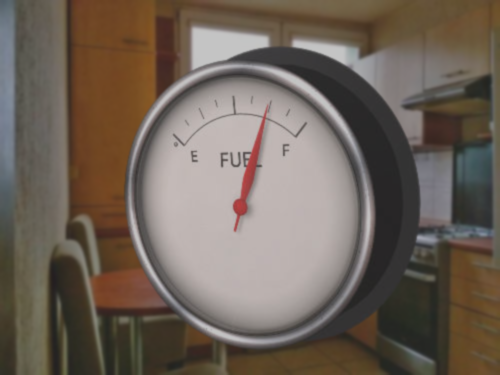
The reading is 0.75
